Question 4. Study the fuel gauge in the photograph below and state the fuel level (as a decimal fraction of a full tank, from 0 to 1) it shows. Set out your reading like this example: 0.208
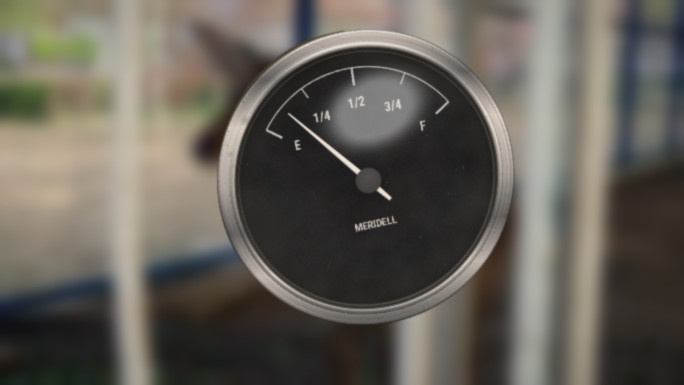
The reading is 0.125
